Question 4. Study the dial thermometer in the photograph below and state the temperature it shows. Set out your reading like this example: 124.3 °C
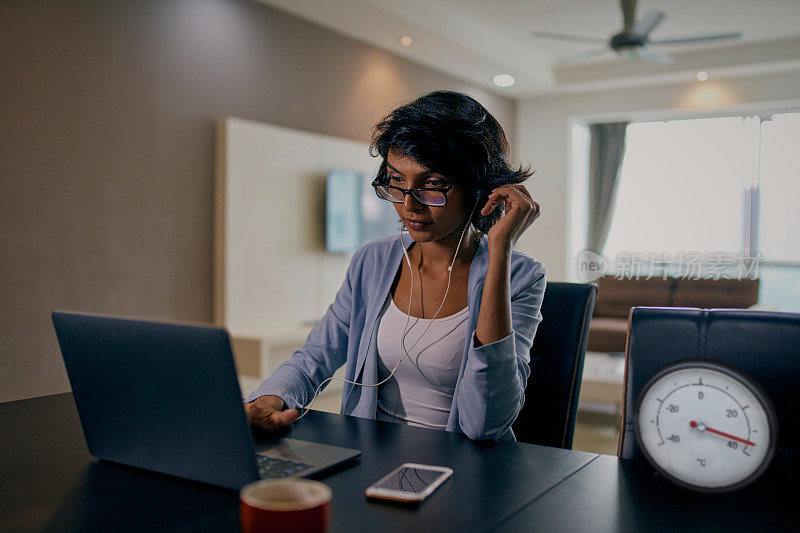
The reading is 35 °C
